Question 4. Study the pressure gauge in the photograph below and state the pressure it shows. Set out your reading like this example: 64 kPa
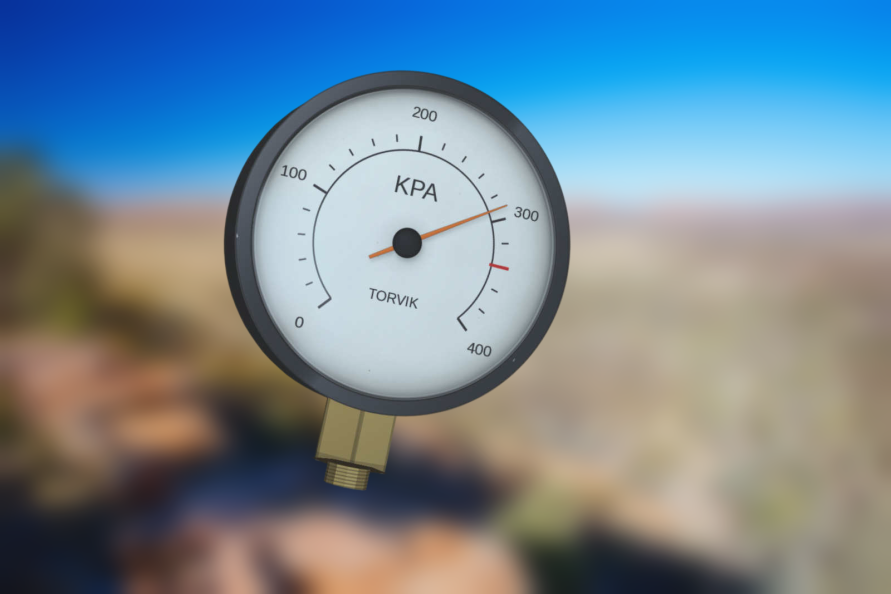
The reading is 290 kPa
